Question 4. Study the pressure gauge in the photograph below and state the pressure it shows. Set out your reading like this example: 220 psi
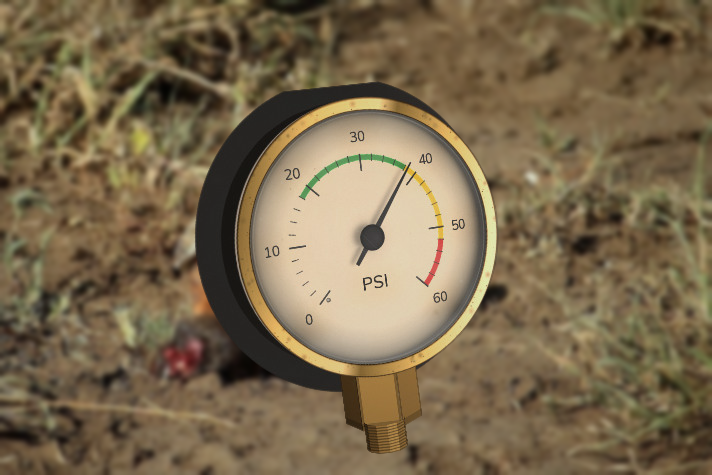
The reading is 38 psi
